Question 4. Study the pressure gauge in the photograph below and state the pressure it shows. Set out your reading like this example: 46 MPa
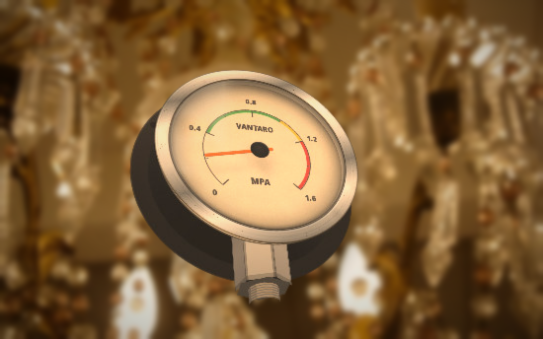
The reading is 0.2 MPa
